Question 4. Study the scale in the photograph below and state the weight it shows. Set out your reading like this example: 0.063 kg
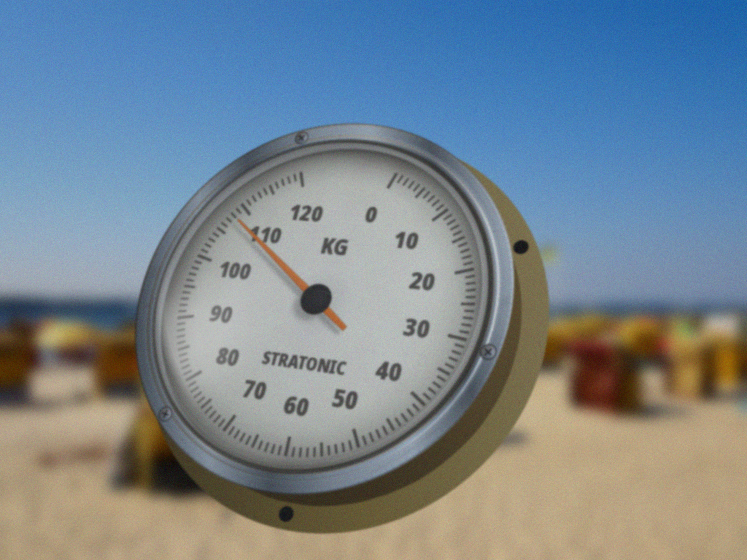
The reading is 108 kg
